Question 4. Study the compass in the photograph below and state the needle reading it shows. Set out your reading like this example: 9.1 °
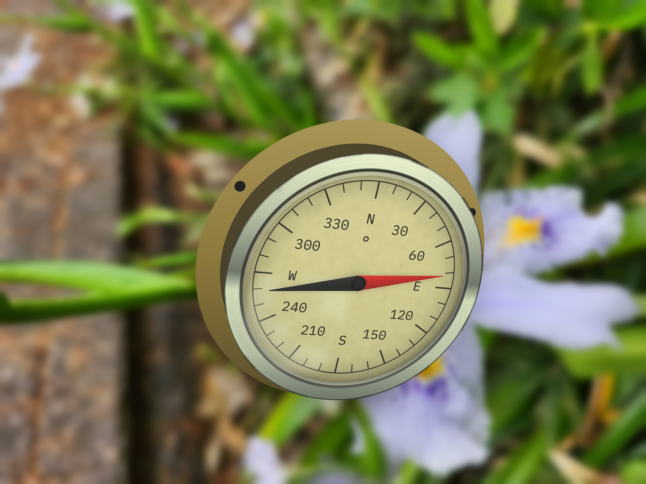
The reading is 80 °
